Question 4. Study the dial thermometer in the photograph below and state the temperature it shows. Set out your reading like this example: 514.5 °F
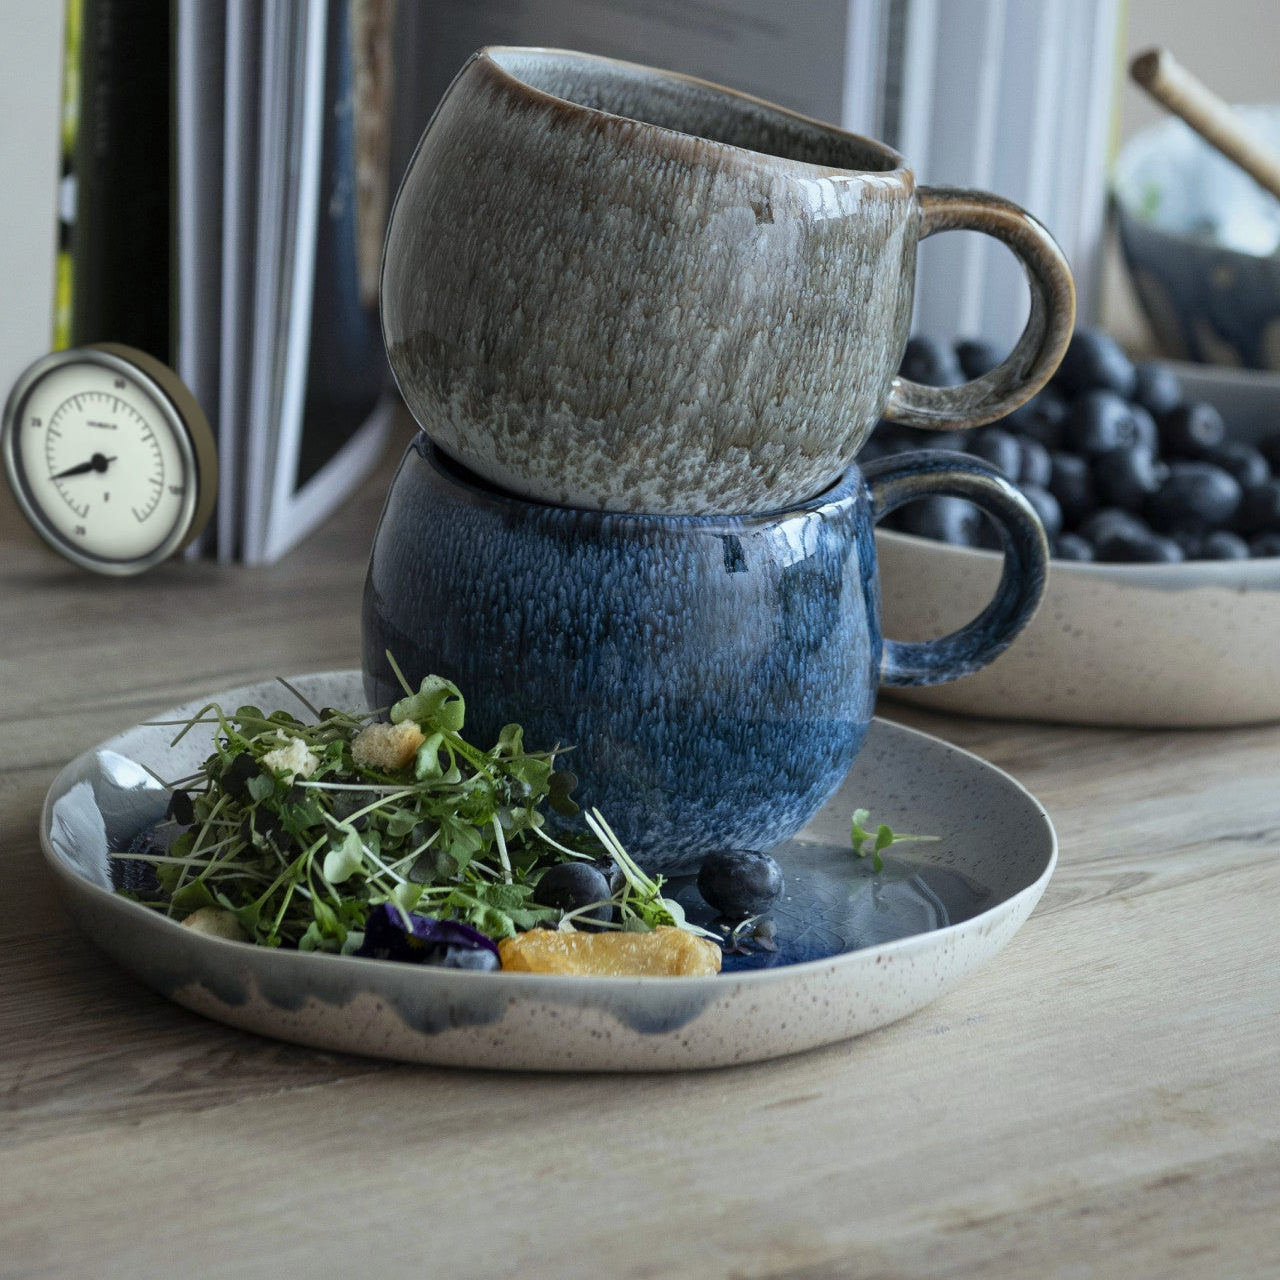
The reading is 0 °F
